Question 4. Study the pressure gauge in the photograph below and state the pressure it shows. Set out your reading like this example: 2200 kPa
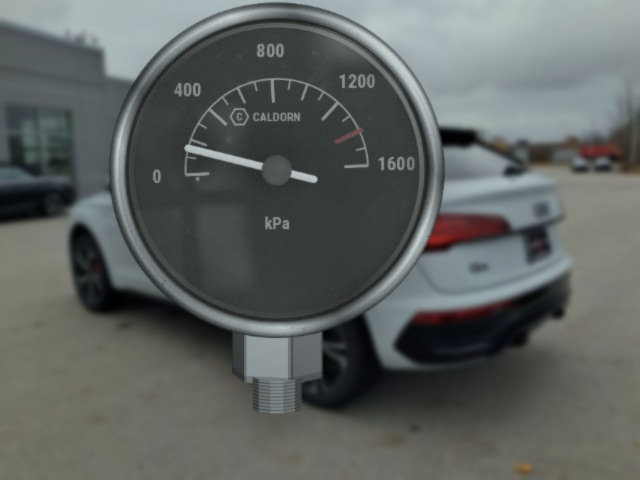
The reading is 150 kPa
